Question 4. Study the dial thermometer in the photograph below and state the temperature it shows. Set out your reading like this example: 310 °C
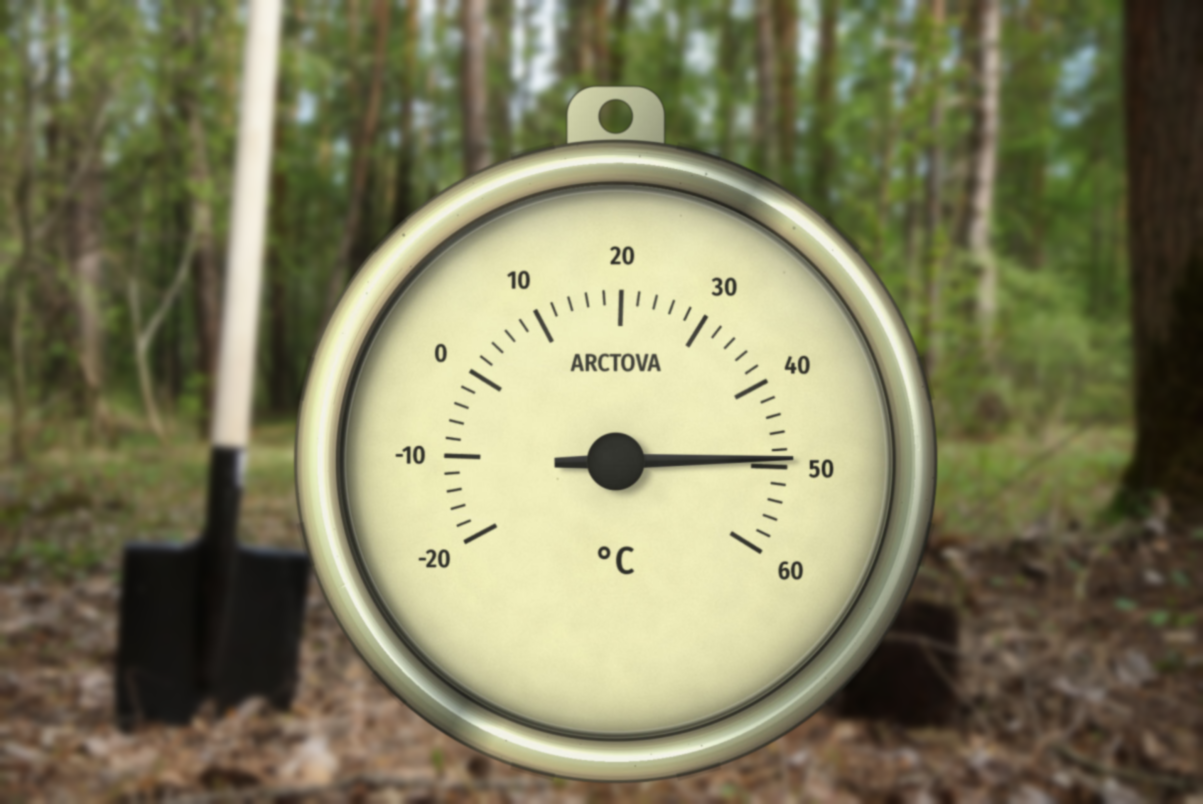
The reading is 49 °C
